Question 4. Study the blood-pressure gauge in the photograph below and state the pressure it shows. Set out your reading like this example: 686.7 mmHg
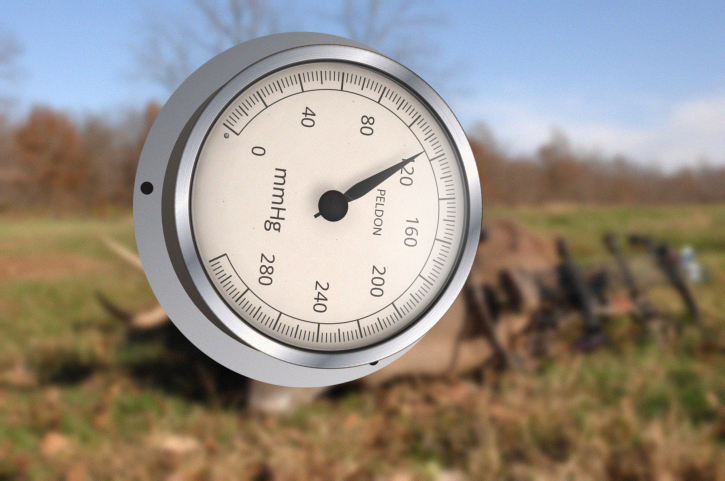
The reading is 114 mmHg
